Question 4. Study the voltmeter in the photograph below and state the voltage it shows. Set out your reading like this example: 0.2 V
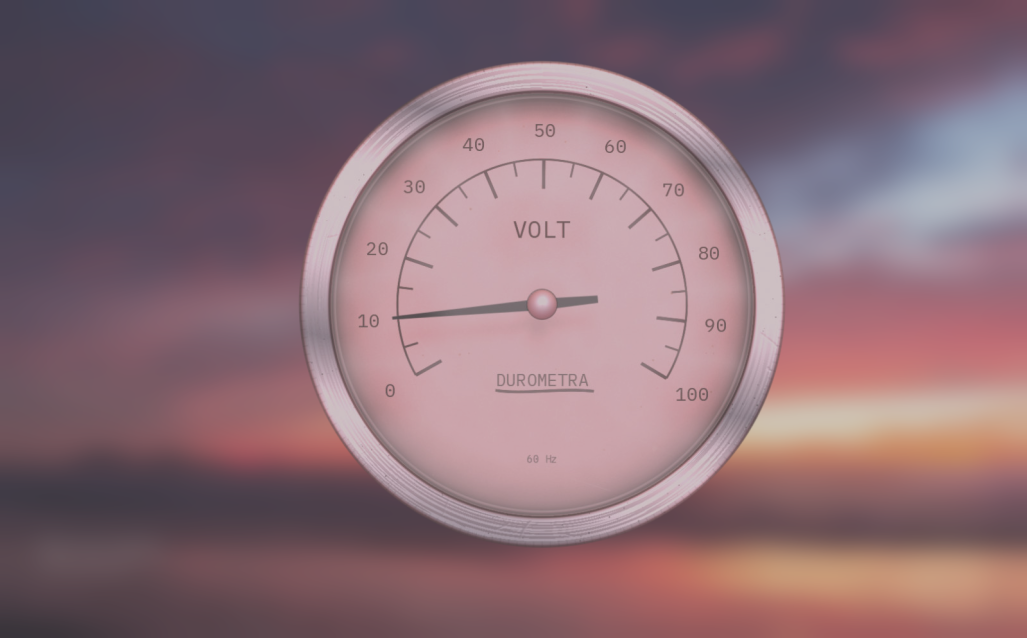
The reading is 10 V
